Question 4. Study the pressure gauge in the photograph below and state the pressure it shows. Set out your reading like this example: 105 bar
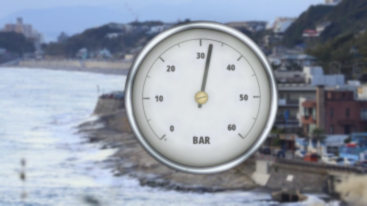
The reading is 32.5 bar
